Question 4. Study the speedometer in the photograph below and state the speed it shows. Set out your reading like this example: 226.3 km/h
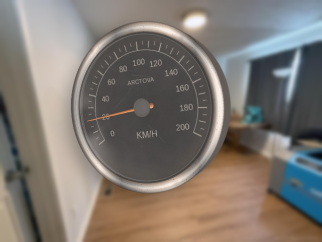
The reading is 20 km/h
